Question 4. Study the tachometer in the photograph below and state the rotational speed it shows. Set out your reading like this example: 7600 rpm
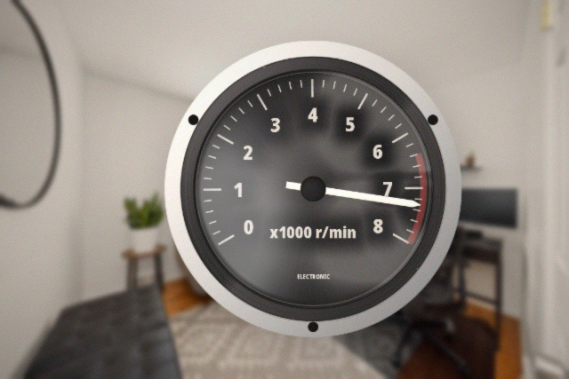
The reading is 7300 rpm
